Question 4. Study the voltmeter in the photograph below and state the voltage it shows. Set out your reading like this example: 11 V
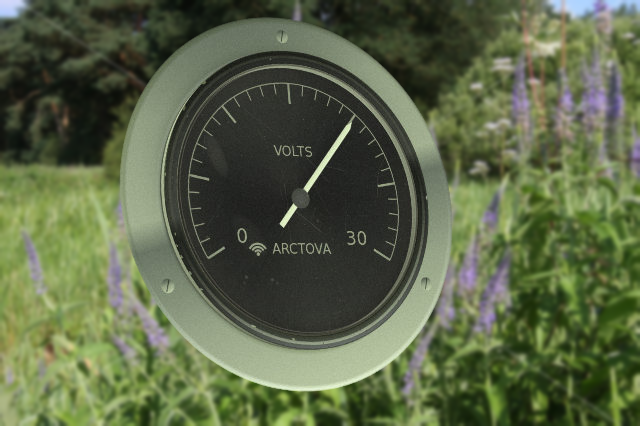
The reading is 20 V
